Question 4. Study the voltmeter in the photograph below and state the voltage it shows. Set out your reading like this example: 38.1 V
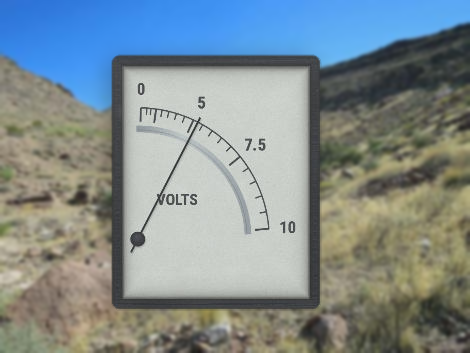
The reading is 5.25 V
